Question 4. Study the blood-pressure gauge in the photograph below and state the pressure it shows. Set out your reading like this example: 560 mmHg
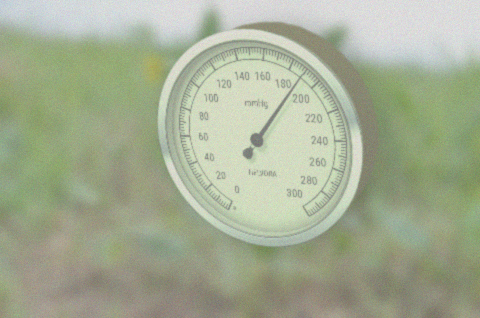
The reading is 190 mmHg
